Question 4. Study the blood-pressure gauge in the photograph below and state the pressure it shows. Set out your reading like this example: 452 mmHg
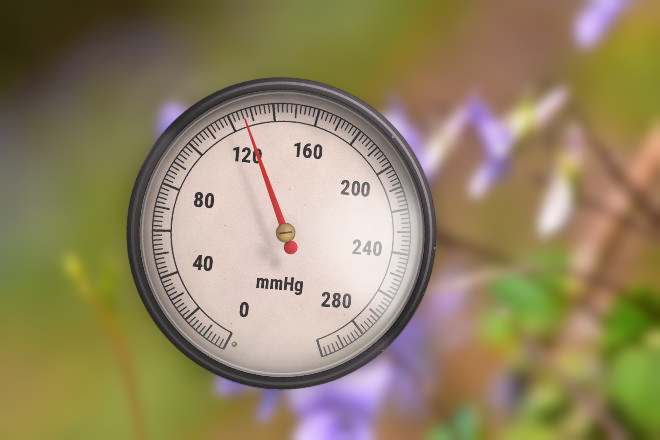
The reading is 126 mmHg
